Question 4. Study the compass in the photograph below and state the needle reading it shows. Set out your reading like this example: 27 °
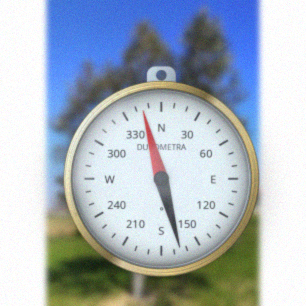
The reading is 345 °
